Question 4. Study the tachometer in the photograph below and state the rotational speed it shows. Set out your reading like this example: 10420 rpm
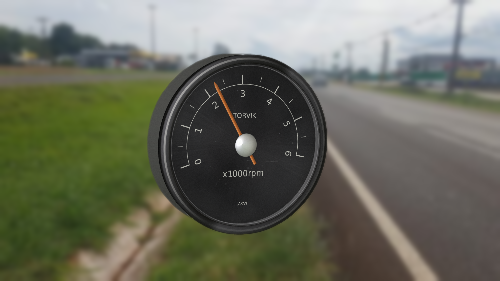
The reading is 2250 rpm
